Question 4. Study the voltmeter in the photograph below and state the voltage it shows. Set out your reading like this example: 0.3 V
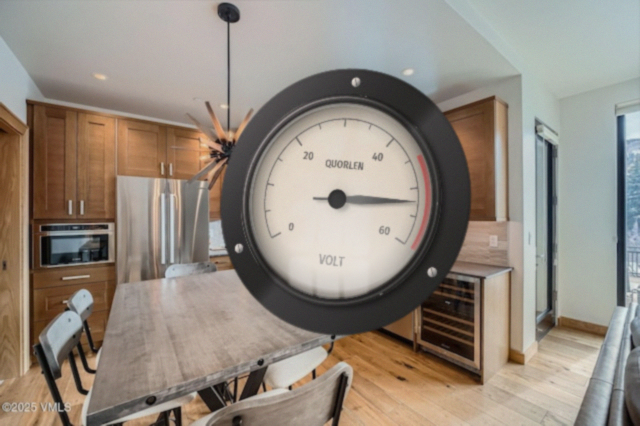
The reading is 52.5 V
